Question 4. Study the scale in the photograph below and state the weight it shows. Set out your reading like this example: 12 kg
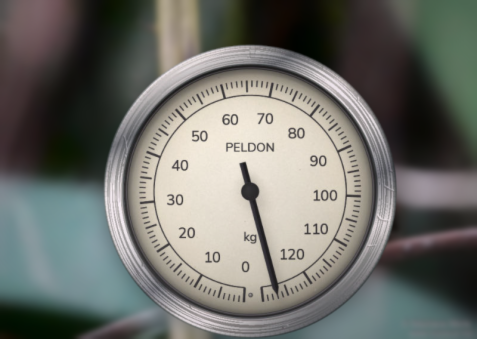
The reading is 127 kg
